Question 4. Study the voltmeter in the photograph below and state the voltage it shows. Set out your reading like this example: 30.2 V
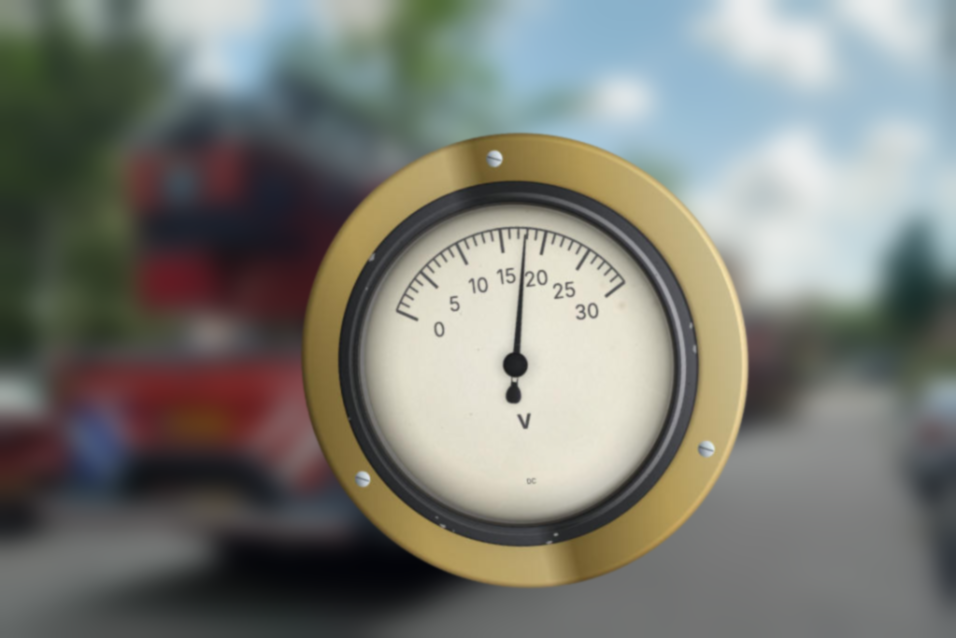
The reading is 18 V
